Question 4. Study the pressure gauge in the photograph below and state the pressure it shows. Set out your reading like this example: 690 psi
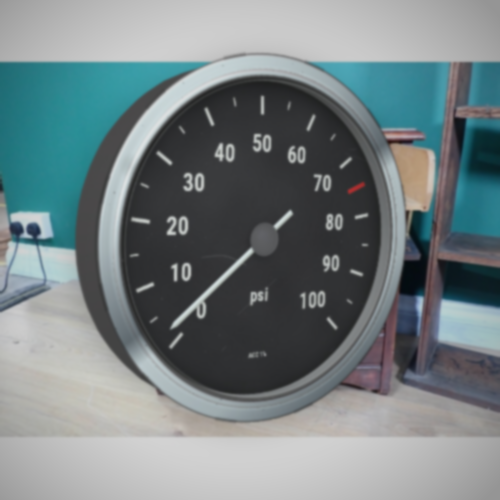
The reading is 2.5 psi
